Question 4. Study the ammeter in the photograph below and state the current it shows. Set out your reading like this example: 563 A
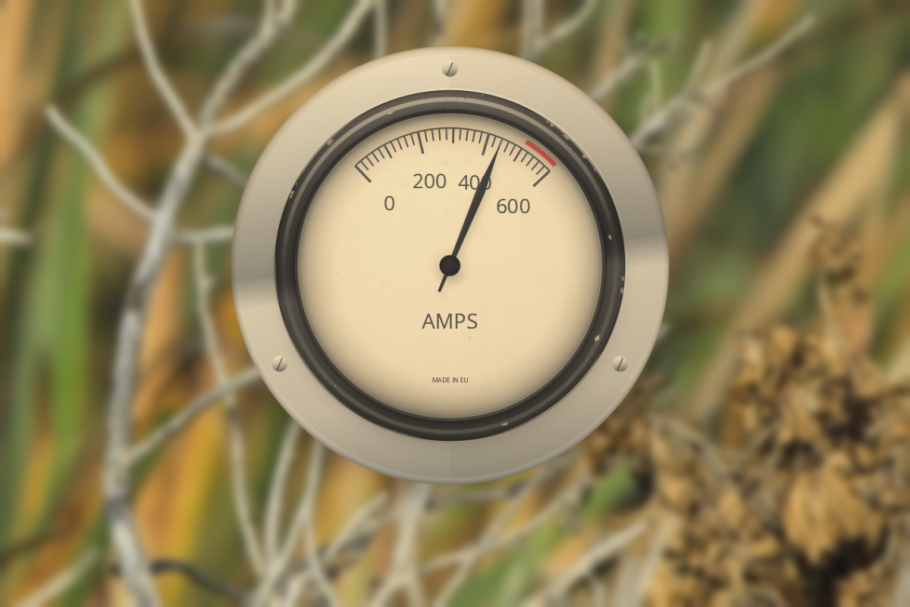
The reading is 440 A
